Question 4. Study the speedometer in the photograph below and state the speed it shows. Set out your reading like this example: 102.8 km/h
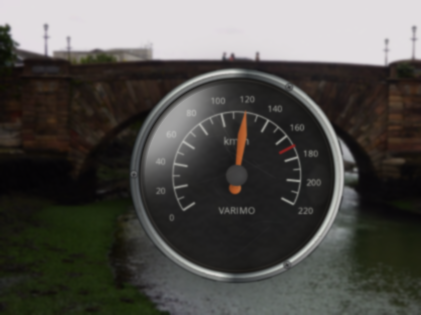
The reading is 120 km/h
